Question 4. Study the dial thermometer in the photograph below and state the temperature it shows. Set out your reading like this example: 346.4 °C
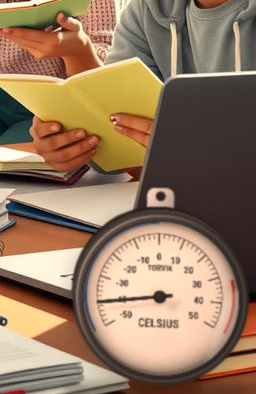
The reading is -40 °C
